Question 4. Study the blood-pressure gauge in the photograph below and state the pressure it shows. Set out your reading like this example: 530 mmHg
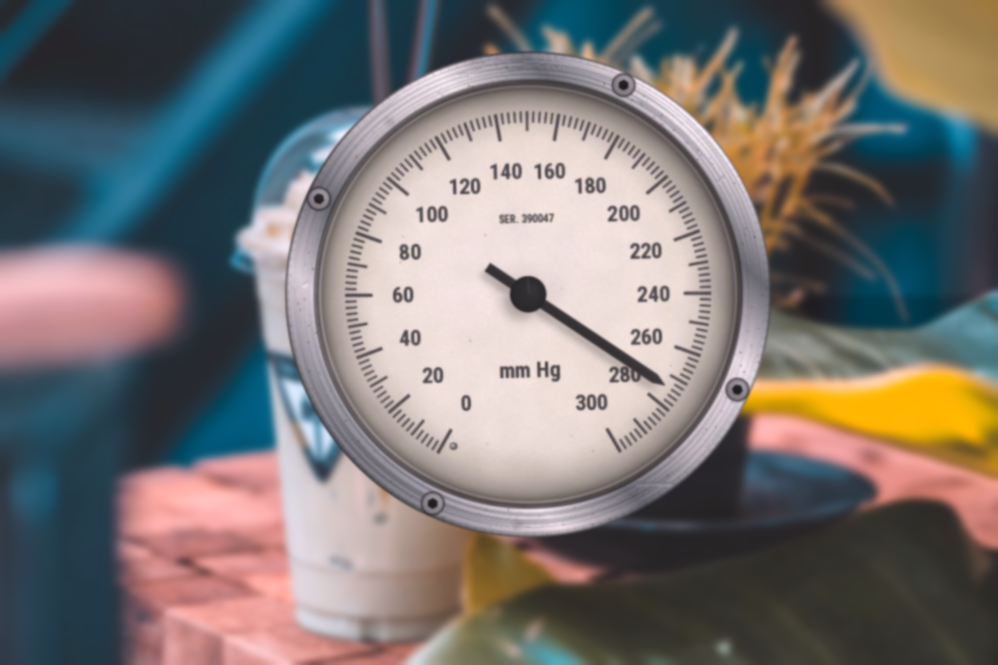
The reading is 274 mmHg
